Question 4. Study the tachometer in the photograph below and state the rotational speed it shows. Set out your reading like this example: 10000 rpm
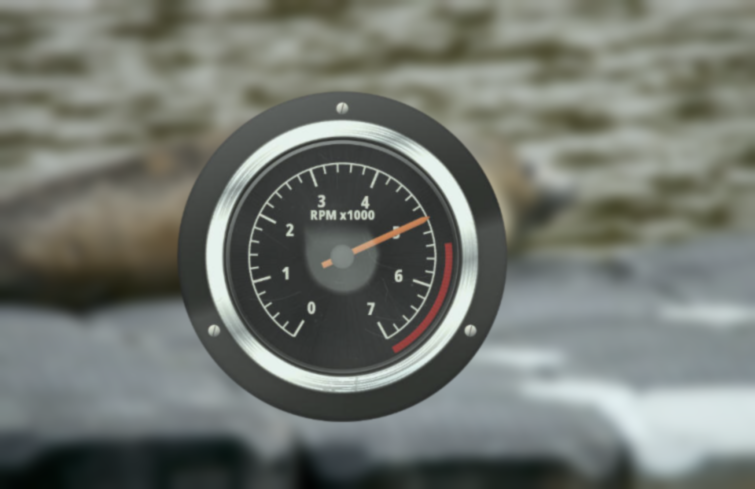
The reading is 5000 rpm
